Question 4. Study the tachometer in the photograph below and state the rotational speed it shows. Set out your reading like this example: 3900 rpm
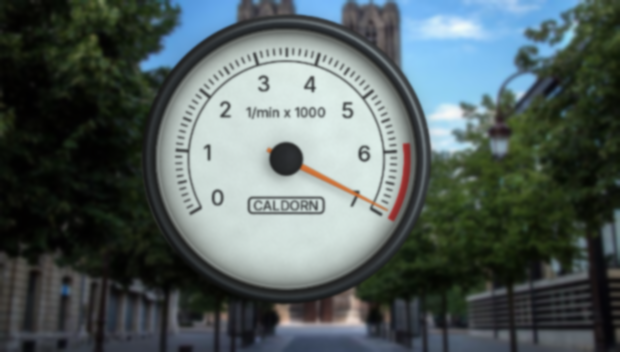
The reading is 6900 rpm
